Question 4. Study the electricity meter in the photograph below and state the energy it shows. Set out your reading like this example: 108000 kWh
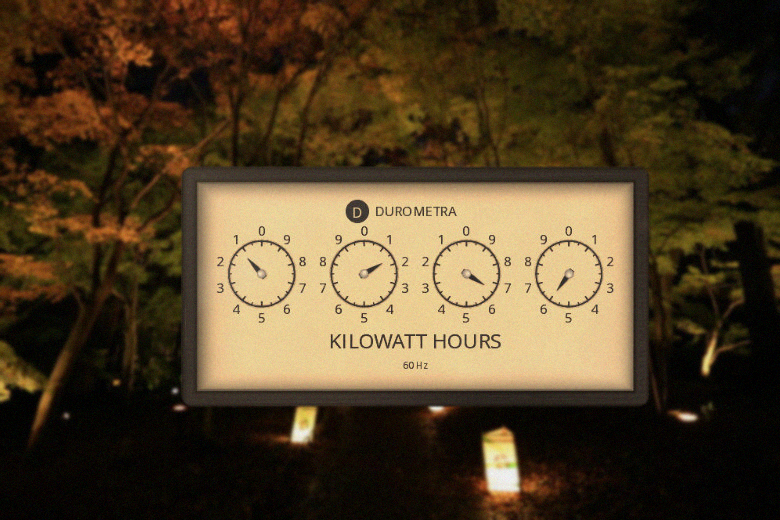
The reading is 1166 kWh
